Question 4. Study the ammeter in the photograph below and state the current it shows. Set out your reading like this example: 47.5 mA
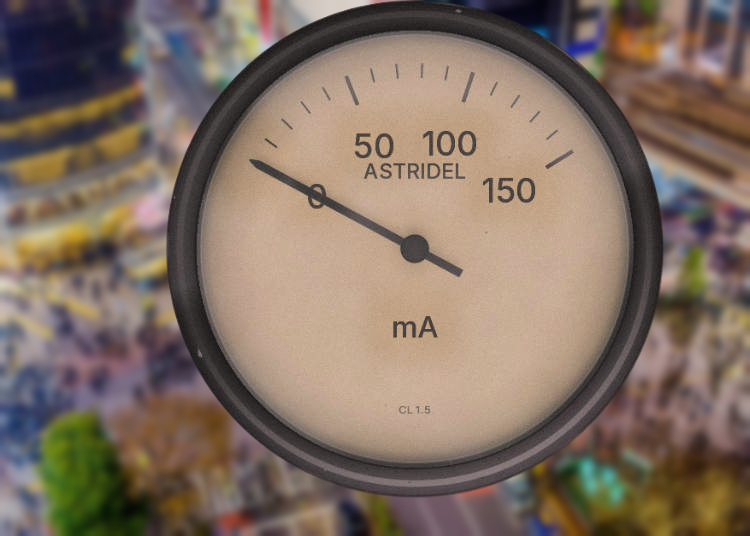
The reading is 0 mA
